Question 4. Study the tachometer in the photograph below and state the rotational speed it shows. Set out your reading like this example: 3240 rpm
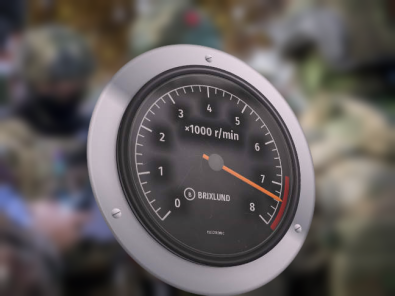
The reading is 7400 rpm
